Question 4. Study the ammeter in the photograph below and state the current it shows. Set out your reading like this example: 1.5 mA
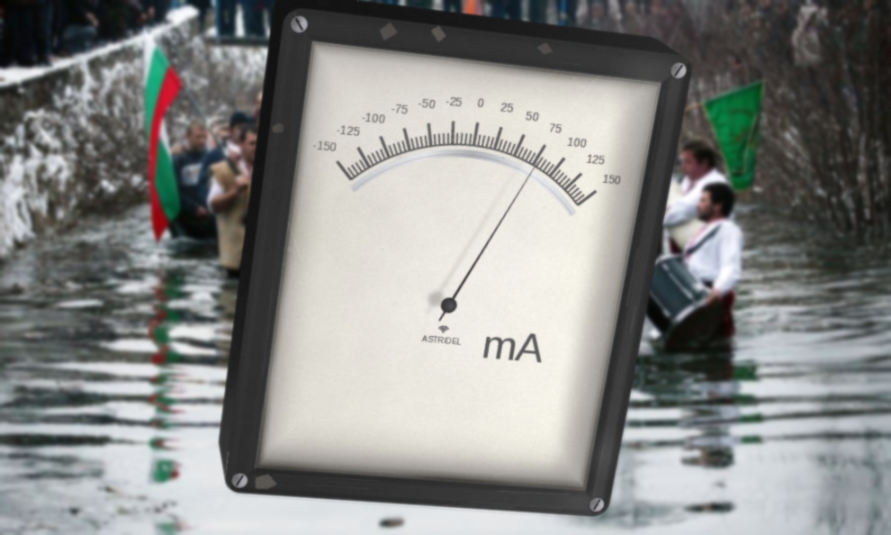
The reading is 75 mA
